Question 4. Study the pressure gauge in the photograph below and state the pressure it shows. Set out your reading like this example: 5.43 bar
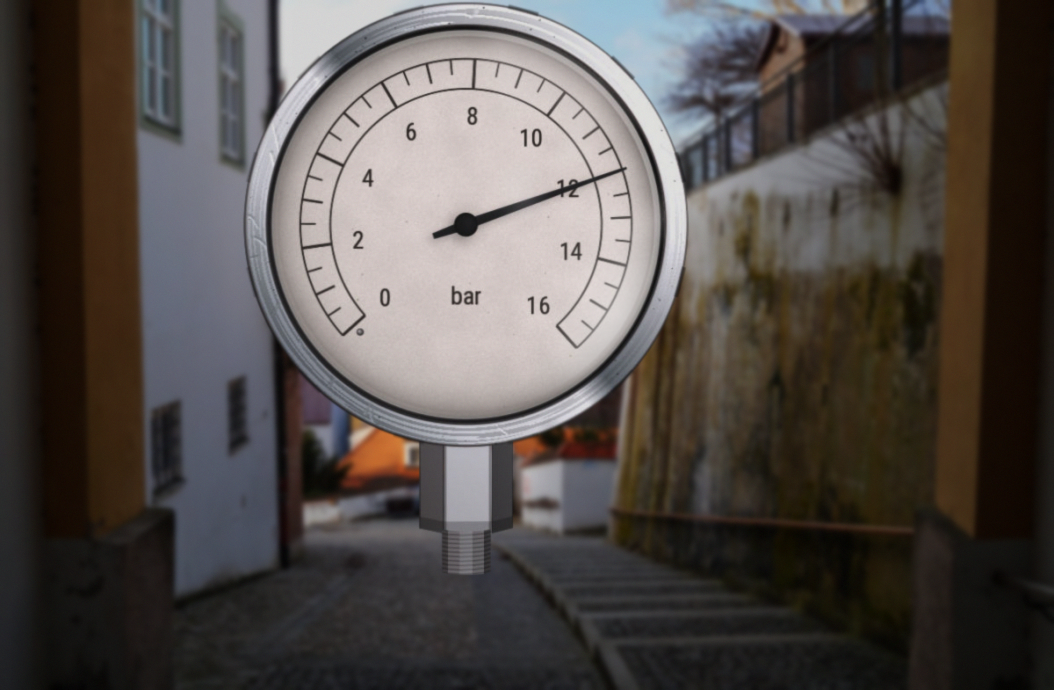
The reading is 12 bar
